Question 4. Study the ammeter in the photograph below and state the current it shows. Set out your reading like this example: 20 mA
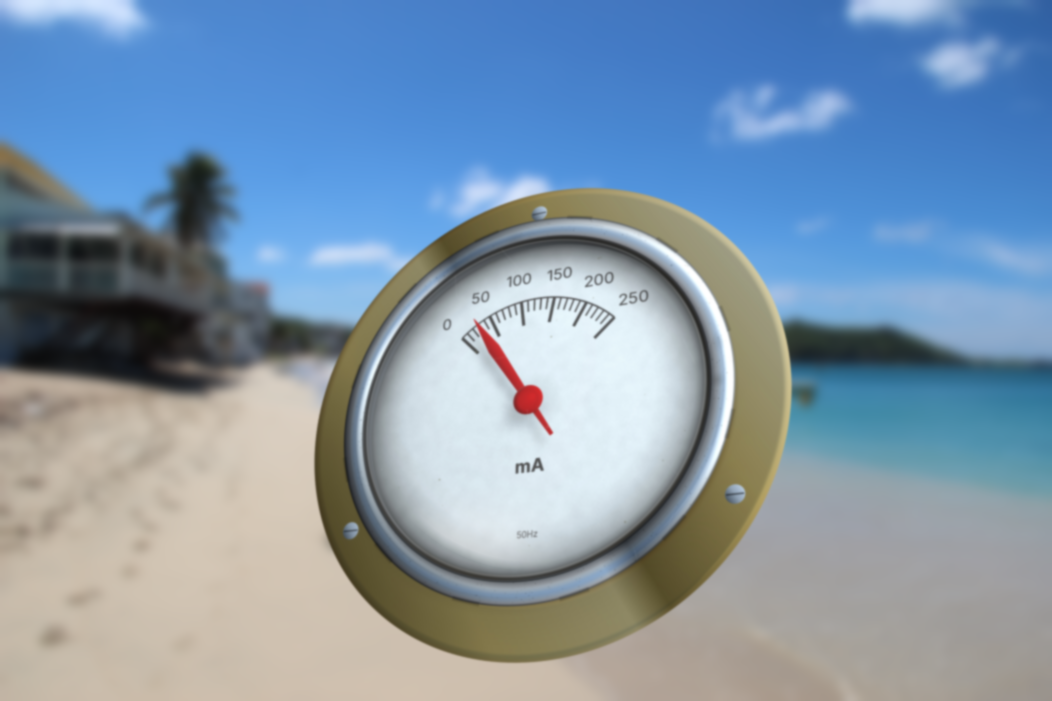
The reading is 30 mA
